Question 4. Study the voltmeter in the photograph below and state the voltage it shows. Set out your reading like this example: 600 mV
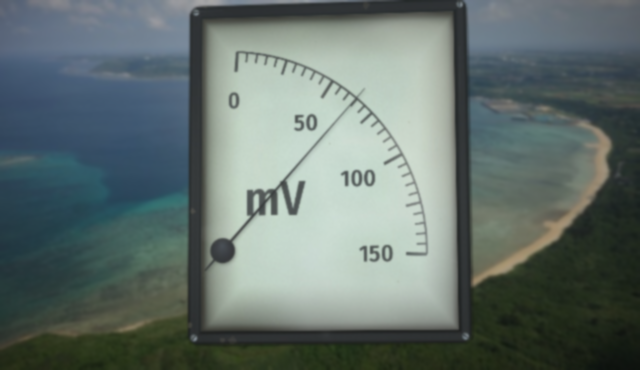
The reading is 65 mV
